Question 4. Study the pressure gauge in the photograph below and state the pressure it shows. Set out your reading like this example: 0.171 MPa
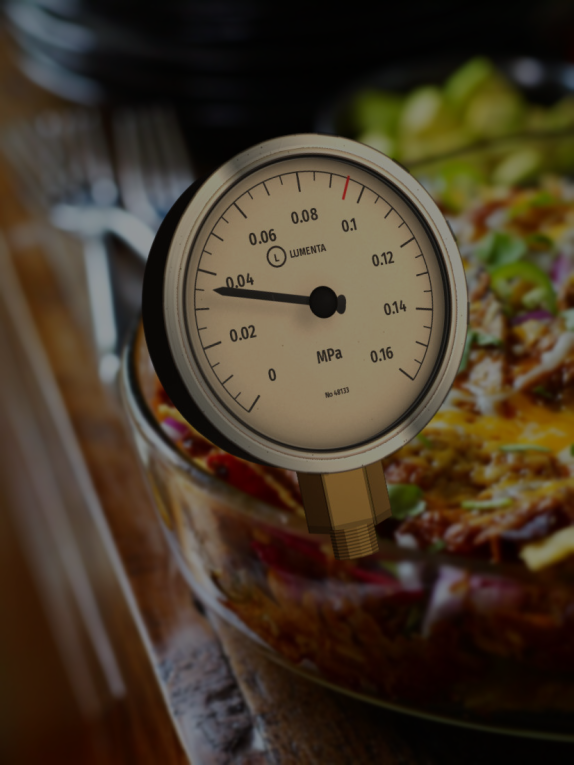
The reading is 0.035 MPa
